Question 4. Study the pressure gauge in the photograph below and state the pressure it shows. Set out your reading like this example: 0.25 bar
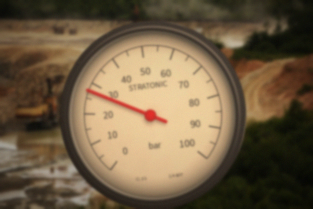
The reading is 27.5 bar
